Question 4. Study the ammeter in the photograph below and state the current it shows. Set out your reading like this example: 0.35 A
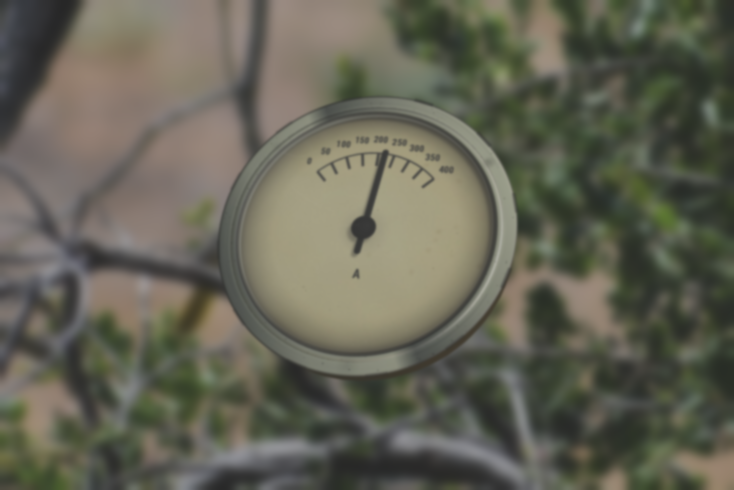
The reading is 225 A
